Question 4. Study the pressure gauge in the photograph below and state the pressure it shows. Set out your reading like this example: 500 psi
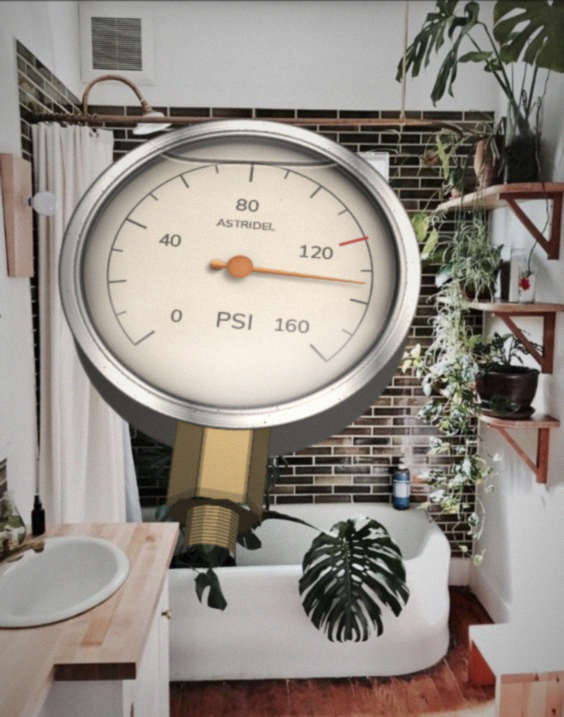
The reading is 135 psi
